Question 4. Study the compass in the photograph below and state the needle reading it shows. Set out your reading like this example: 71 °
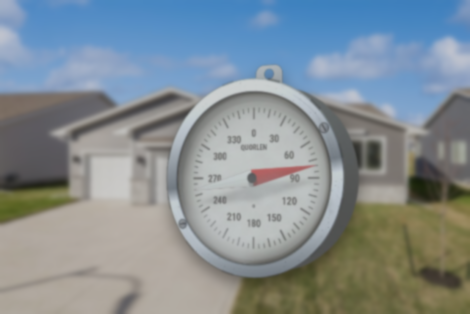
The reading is 80 °
